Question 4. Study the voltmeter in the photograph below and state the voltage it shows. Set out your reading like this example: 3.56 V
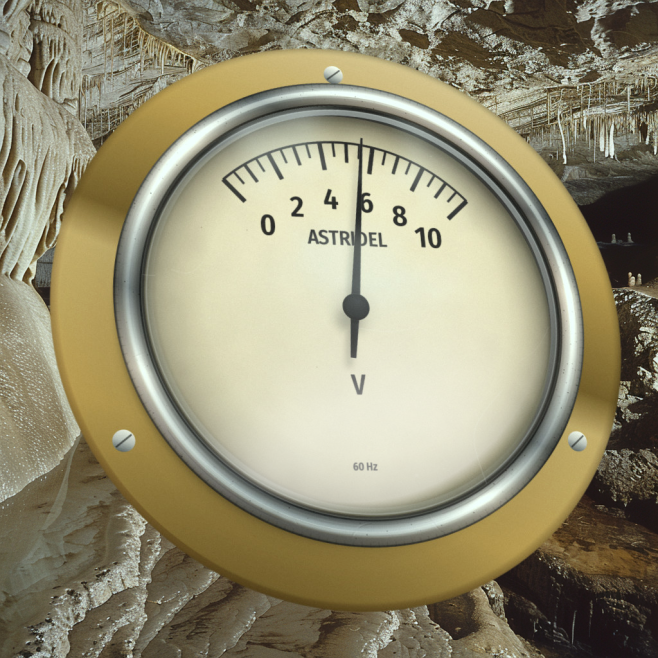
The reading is 5.5 V
